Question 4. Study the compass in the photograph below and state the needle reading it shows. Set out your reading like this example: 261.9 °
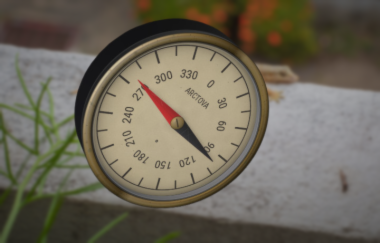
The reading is 277.5 °
